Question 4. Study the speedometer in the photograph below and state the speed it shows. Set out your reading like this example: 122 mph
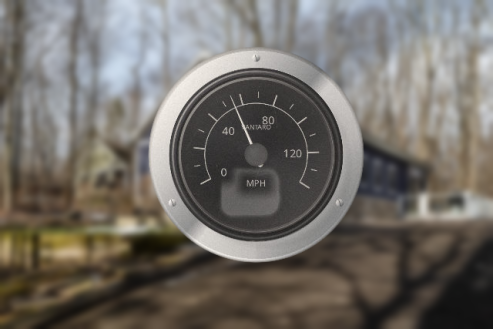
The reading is 55 mph
